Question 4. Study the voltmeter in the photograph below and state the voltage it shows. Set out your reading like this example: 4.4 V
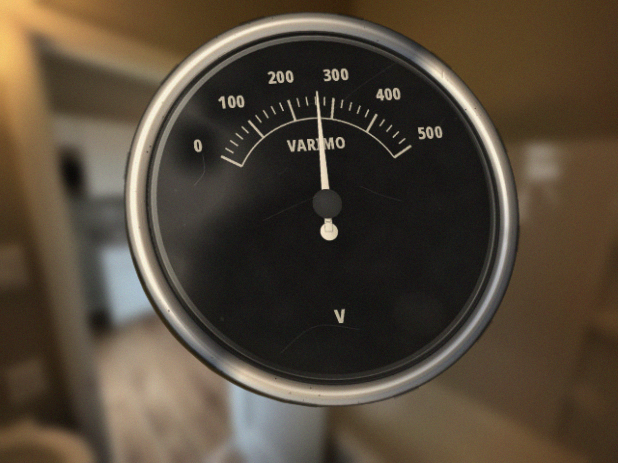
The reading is 260 V
